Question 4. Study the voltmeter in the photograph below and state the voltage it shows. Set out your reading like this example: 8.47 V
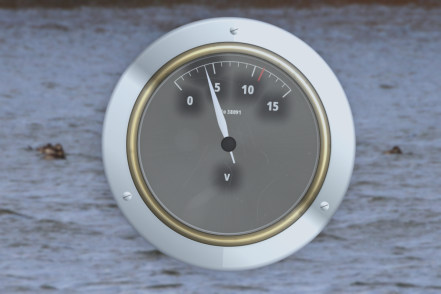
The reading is 4 V
